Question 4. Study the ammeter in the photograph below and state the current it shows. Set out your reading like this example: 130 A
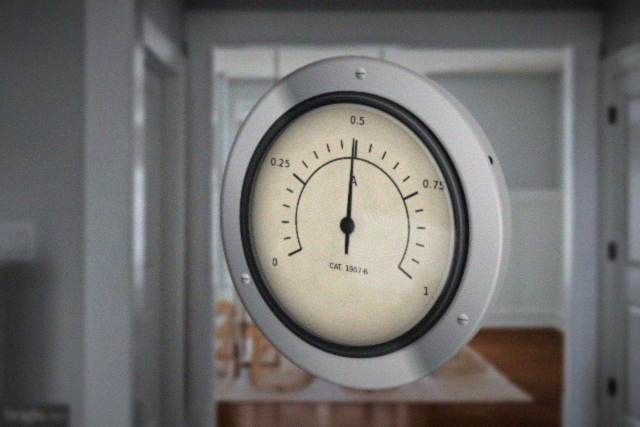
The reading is 0.5 A
